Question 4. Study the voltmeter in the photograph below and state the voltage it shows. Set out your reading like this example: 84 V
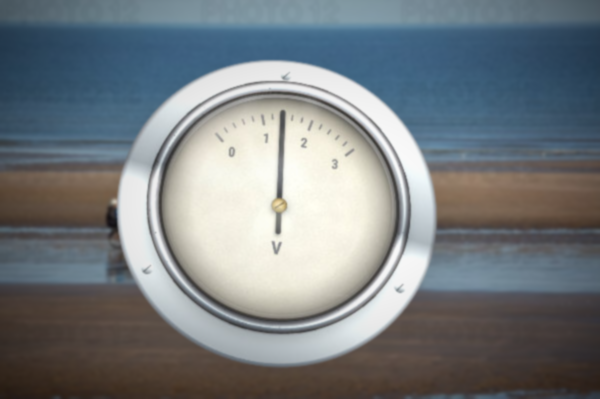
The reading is 1.4 V
